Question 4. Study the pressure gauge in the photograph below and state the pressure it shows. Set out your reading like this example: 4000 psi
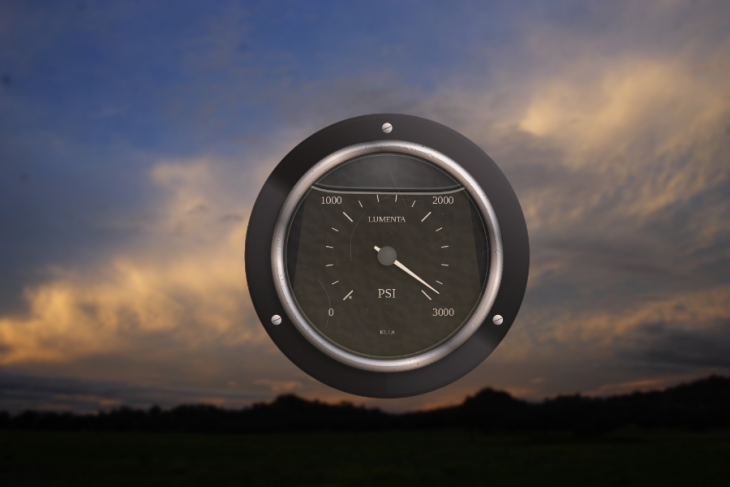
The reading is 2900 psi
